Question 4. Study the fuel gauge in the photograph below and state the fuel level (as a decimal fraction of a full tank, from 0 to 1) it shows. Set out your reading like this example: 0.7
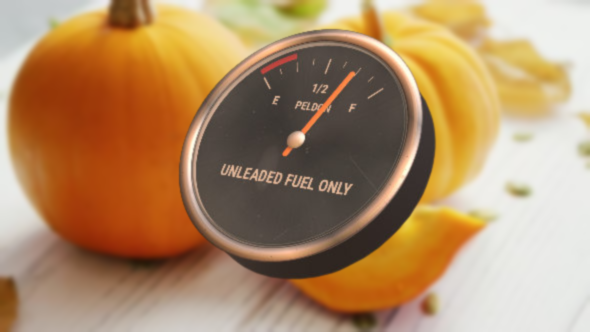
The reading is 0.75
